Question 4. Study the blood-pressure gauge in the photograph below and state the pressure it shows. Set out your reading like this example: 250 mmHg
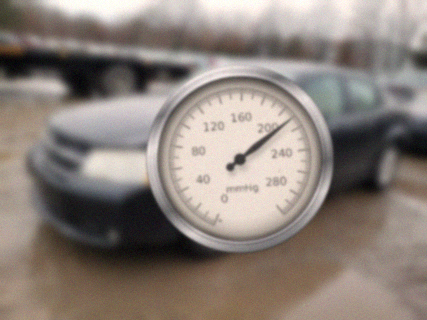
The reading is 210 mmHg
